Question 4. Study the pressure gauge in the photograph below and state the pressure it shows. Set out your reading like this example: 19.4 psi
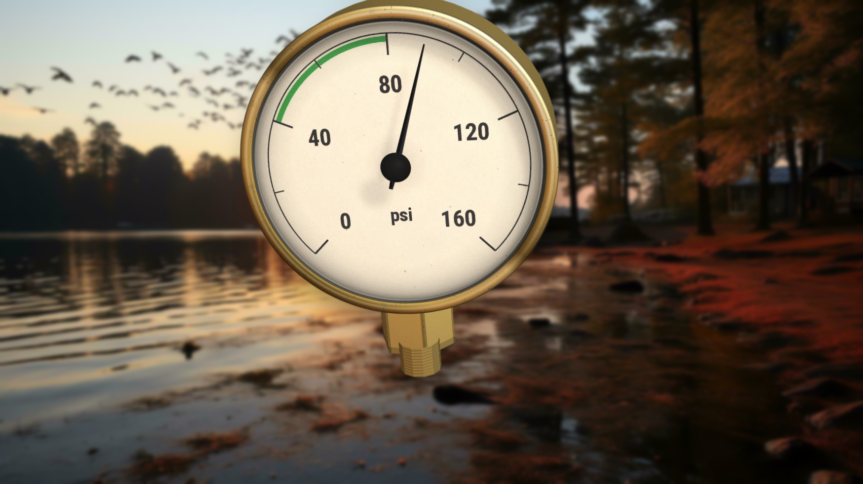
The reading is 90 psi
